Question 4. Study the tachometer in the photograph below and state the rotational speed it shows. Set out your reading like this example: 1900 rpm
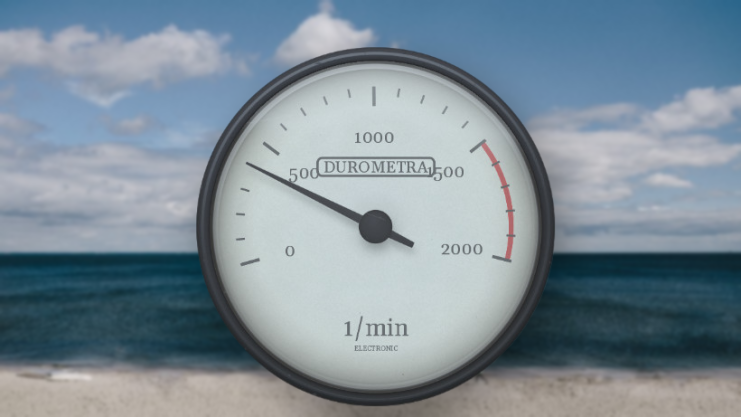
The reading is 400 rpm
